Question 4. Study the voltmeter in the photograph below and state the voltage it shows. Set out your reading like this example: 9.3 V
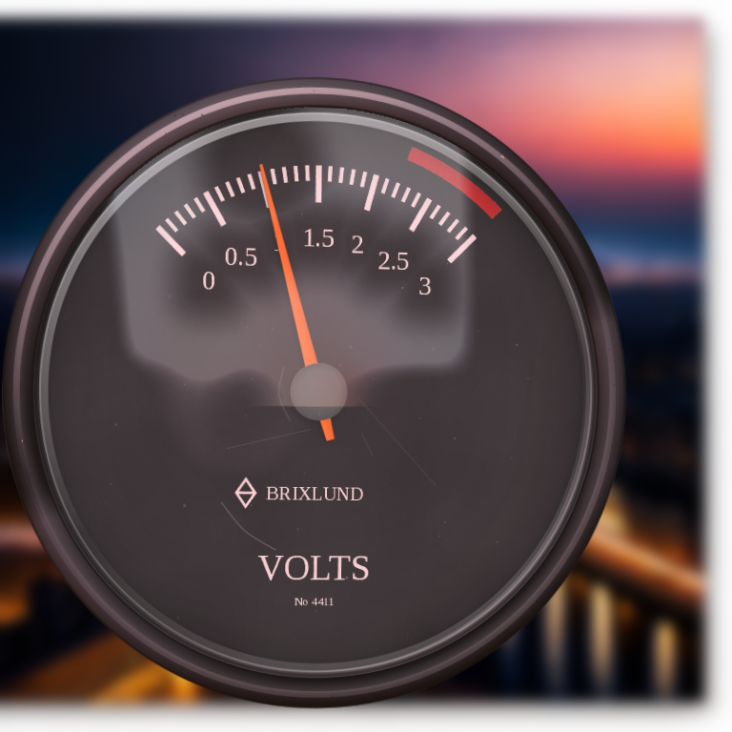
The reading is 1 V
